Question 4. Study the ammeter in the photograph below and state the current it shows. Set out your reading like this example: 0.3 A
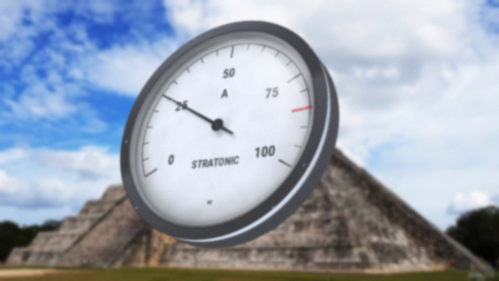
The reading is 25 A
